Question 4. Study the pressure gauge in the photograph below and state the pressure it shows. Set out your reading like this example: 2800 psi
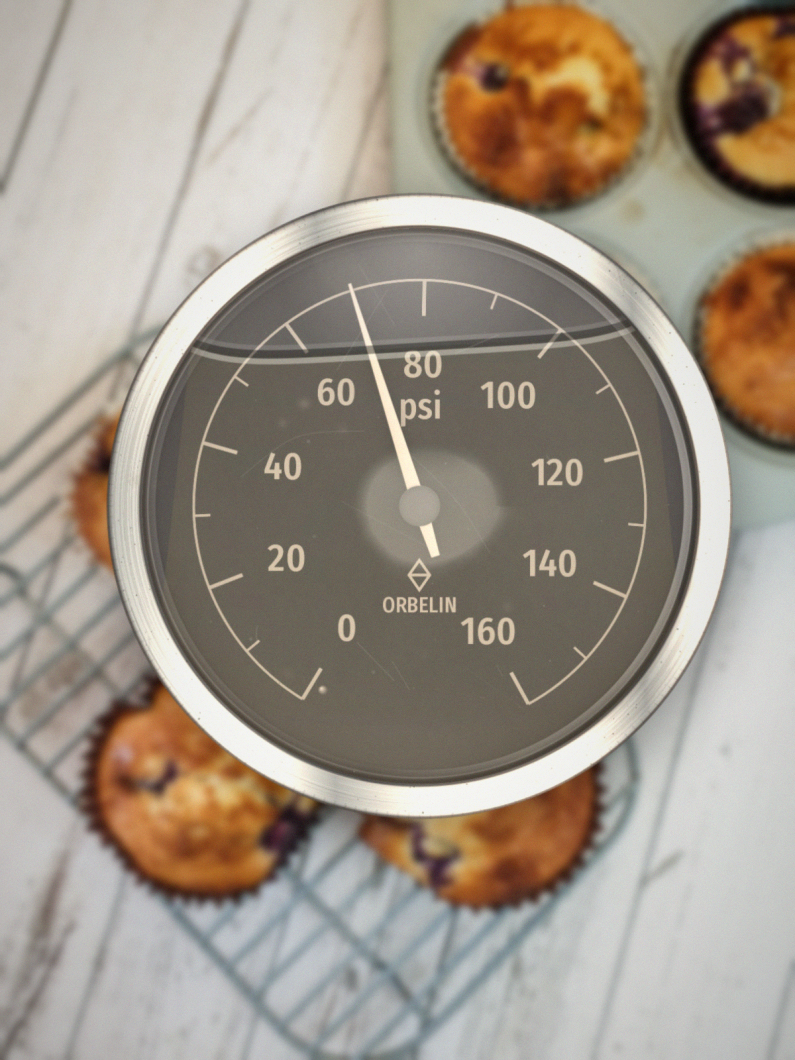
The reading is 70 psi
